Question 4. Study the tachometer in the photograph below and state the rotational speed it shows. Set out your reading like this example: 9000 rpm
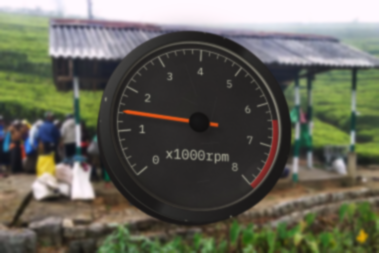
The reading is 1400 rpm
